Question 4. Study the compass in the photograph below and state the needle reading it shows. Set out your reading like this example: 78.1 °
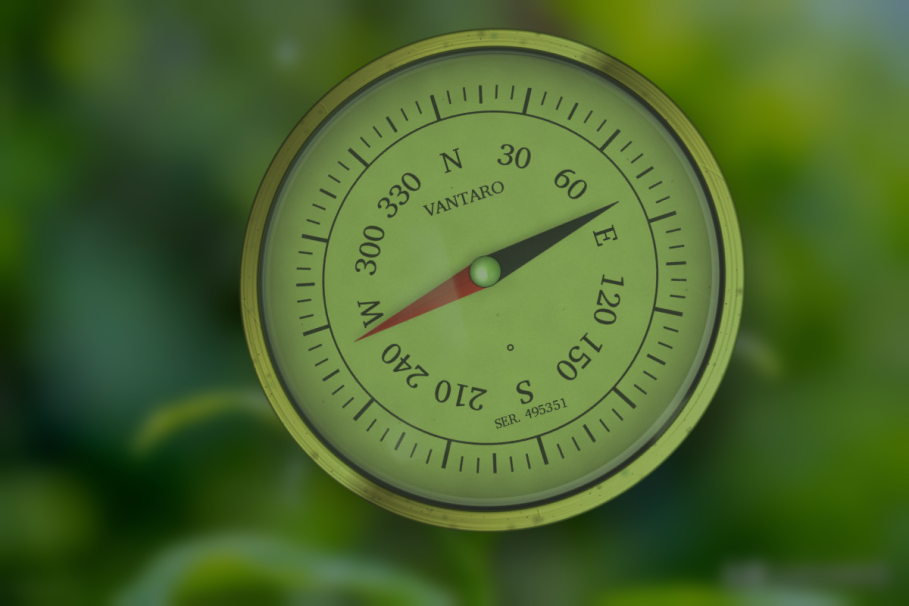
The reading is 260 °
